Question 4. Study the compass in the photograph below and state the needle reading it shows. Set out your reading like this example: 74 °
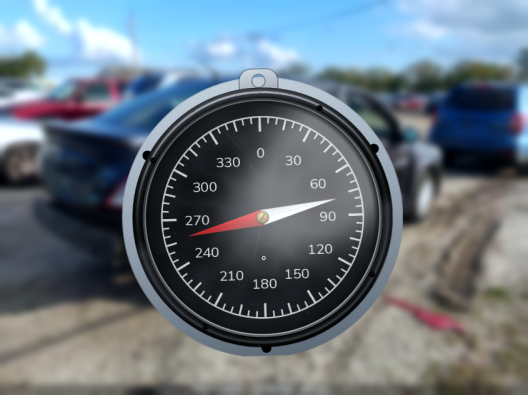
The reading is 257.5 °
